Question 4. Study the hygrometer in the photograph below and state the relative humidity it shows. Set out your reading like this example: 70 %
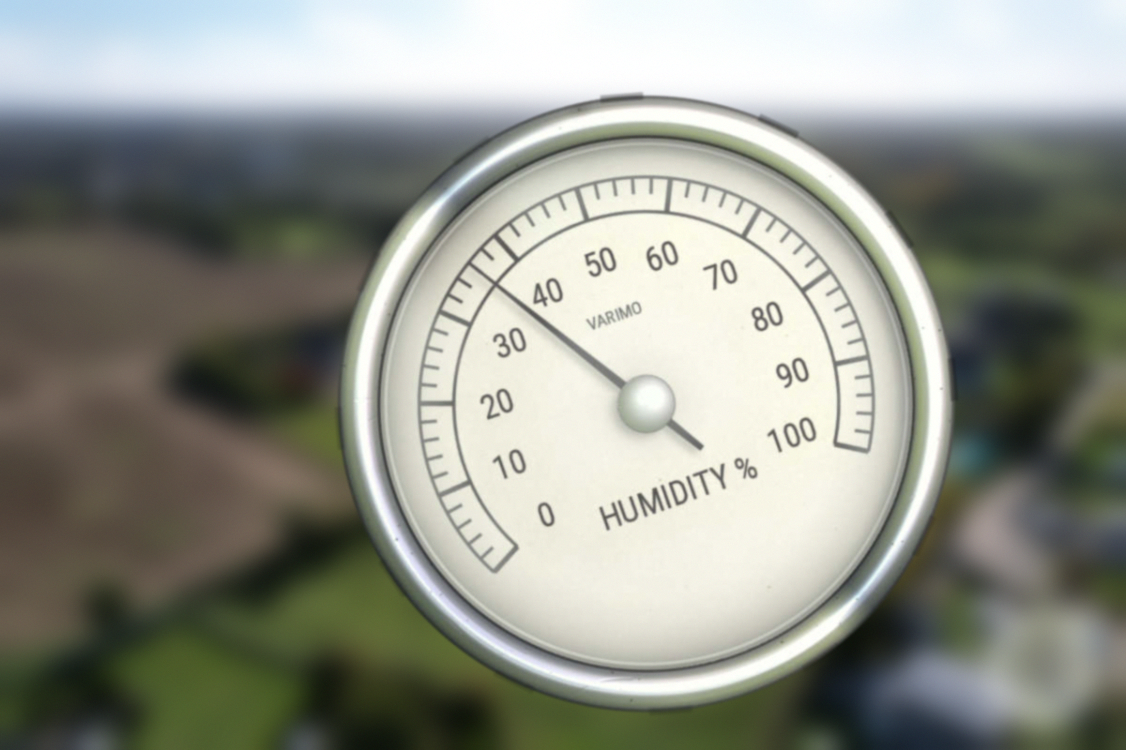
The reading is 36 %
